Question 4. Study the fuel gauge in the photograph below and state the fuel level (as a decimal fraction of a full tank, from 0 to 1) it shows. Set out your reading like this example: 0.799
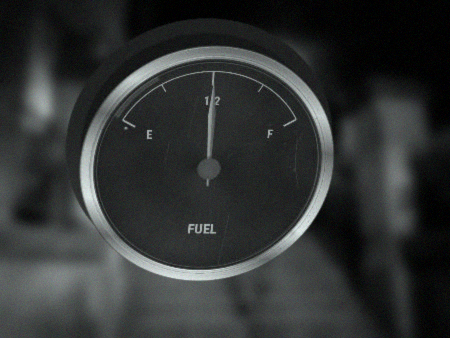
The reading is 0.5
